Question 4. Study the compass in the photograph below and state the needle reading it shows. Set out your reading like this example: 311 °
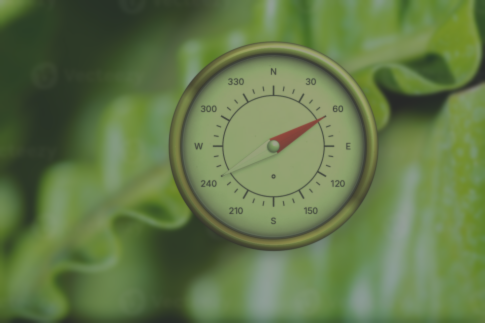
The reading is 60 °
